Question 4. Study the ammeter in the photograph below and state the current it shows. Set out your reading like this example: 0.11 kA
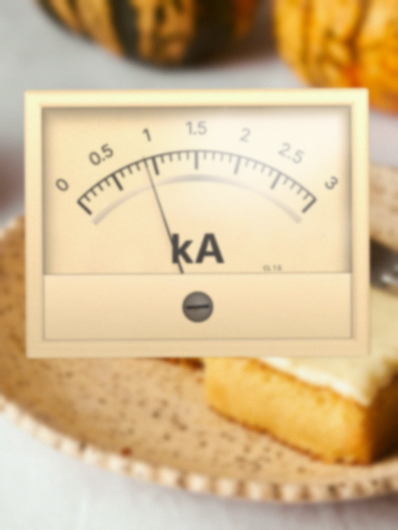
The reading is 0.9 kA
